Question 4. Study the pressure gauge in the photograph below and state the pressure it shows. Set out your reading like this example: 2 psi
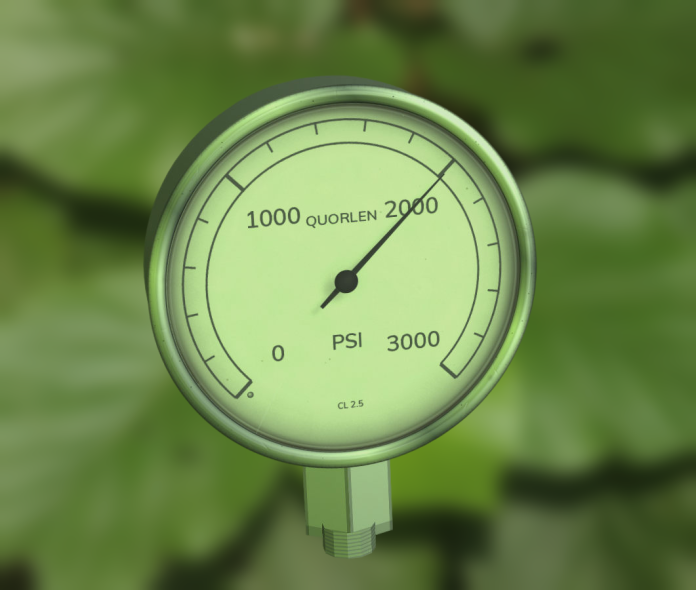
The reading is 2000 psi
